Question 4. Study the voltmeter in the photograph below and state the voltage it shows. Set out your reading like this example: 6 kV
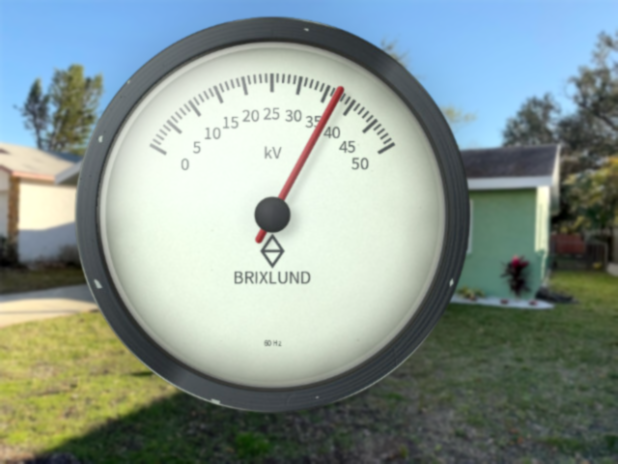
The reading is 37 kV
